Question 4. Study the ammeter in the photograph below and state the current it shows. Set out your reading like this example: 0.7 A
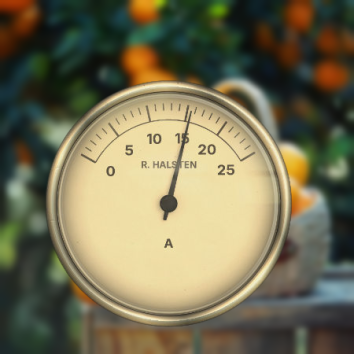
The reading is 15.5 A
